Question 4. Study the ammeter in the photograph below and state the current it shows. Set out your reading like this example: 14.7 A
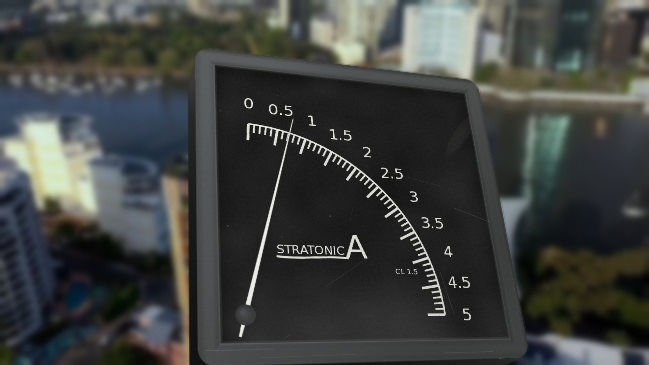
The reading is 0.7 A
